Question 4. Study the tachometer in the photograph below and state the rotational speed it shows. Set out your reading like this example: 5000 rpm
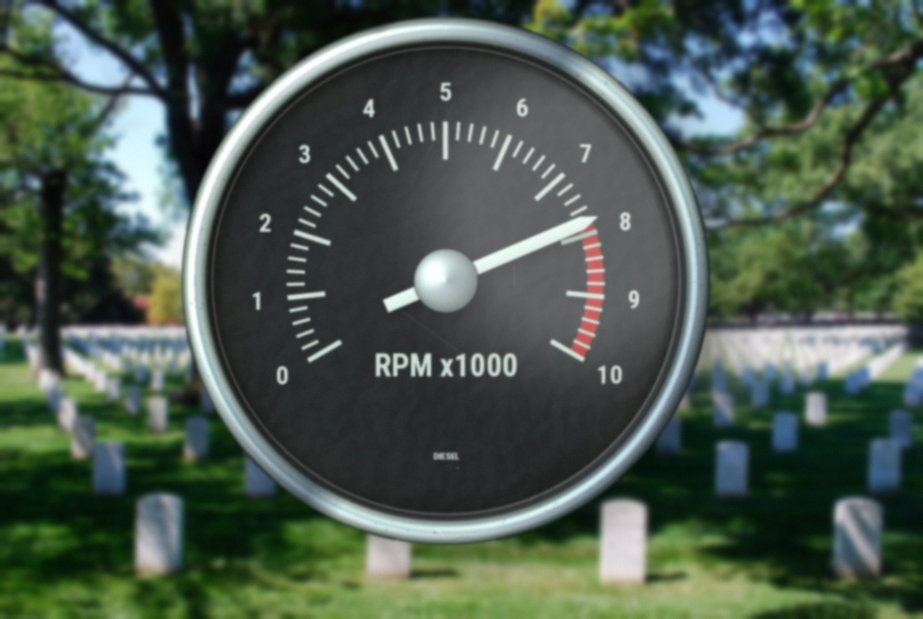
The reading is 7800 rpm
